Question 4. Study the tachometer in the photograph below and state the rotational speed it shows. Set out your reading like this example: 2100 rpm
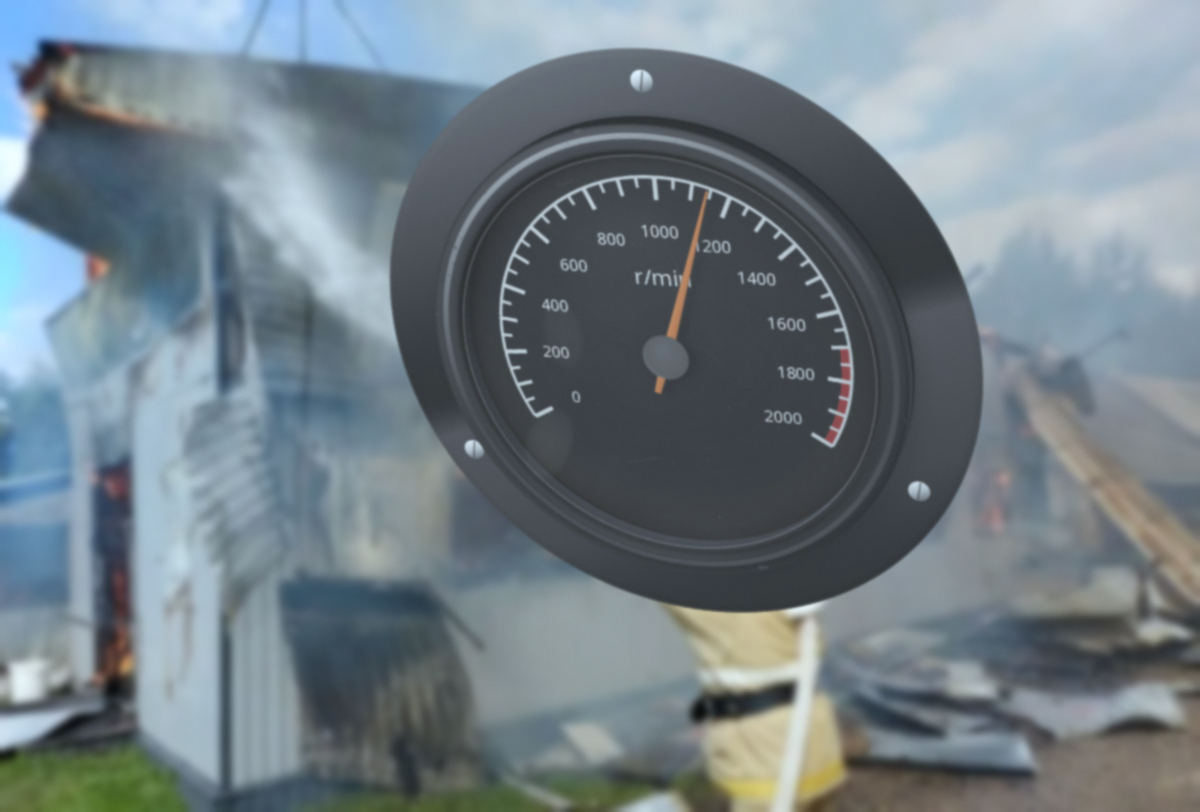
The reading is 1150 rpm
